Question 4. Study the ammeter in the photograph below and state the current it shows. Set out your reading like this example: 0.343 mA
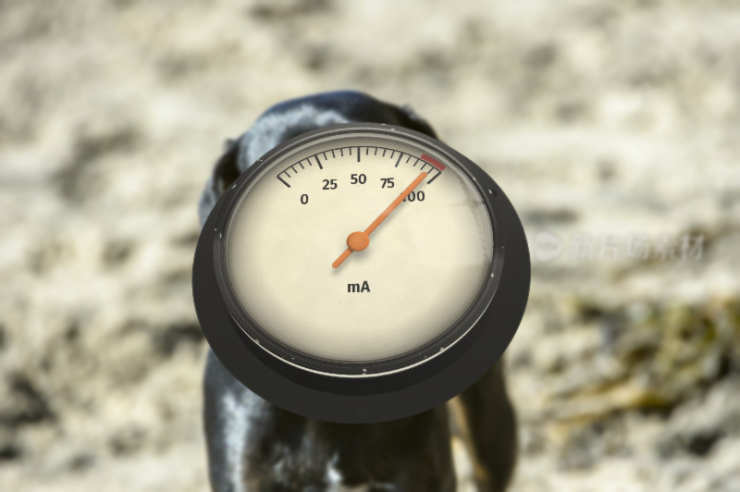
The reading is 95 mA
